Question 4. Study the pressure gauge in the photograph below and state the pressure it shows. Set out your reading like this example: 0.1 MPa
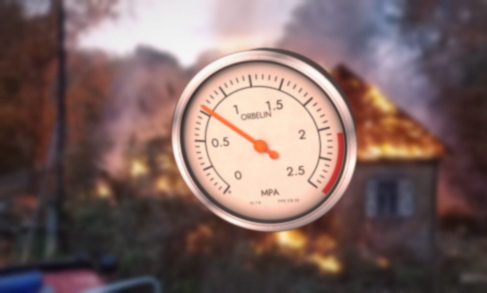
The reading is 0.8 MPa
